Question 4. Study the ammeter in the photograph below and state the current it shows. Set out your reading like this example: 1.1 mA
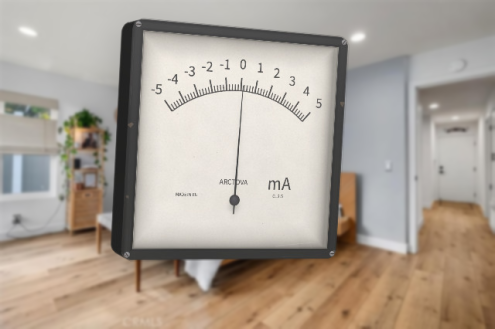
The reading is 0 mA
